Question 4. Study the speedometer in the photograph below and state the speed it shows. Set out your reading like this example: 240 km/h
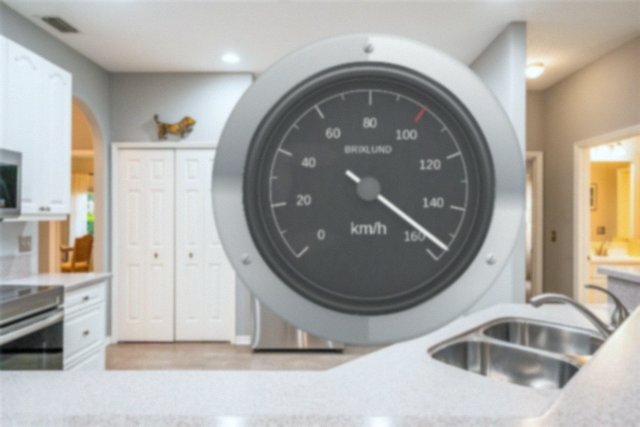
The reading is 155 km/h
